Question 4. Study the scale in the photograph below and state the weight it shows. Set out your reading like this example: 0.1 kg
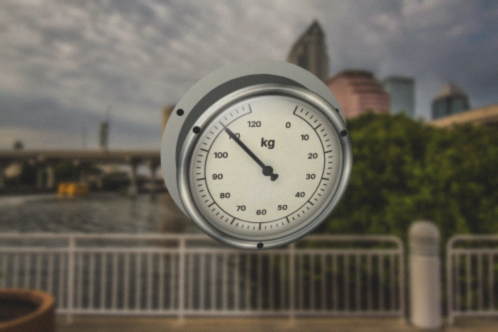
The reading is 110 kg
